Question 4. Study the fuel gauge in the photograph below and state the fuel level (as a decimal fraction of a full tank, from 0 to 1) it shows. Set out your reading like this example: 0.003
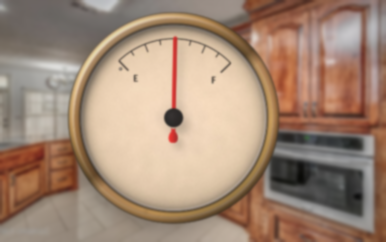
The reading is 0.5
